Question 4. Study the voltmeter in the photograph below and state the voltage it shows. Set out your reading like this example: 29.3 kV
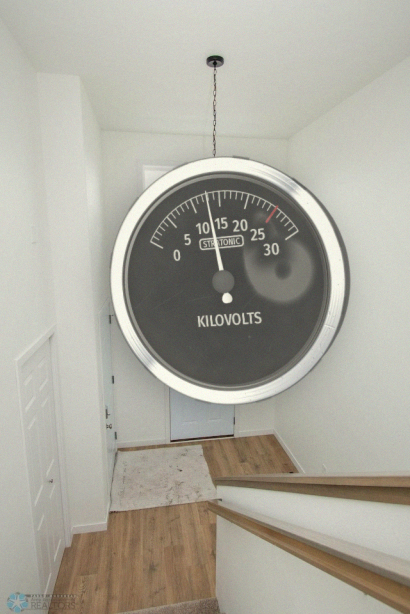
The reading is 13 kV
